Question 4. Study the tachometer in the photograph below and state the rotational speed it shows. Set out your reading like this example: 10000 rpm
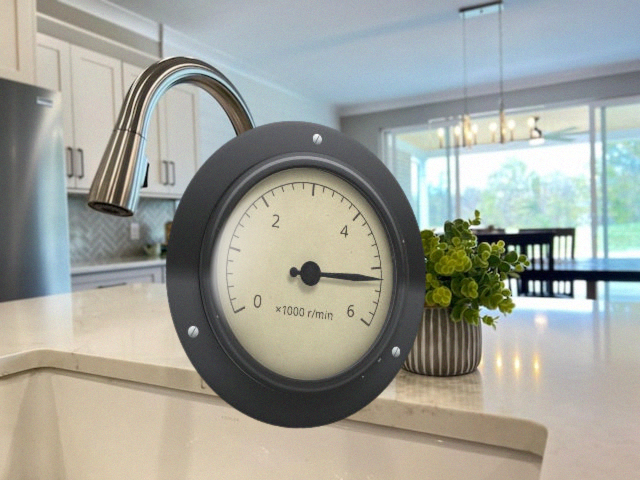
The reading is 5200 rpm
